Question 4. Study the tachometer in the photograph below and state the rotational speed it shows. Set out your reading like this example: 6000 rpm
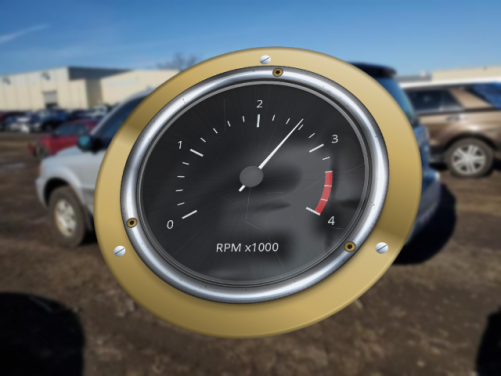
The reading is 2600 rpm
